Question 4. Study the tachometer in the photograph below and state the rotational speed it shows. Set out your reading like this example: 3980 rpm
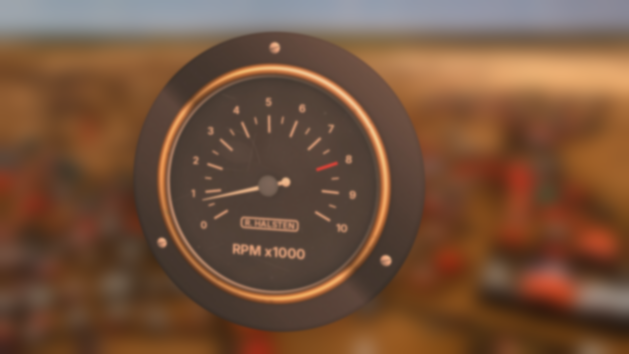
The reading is 750 rpm
